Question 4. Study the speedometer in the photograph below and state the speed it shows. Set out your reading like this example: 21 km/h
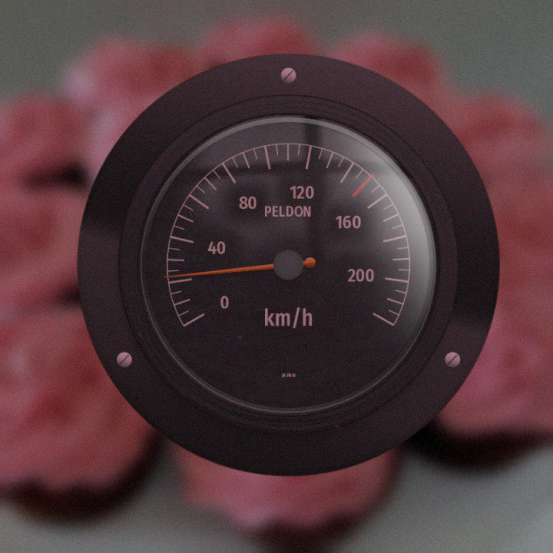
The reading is 22.5 km/h
